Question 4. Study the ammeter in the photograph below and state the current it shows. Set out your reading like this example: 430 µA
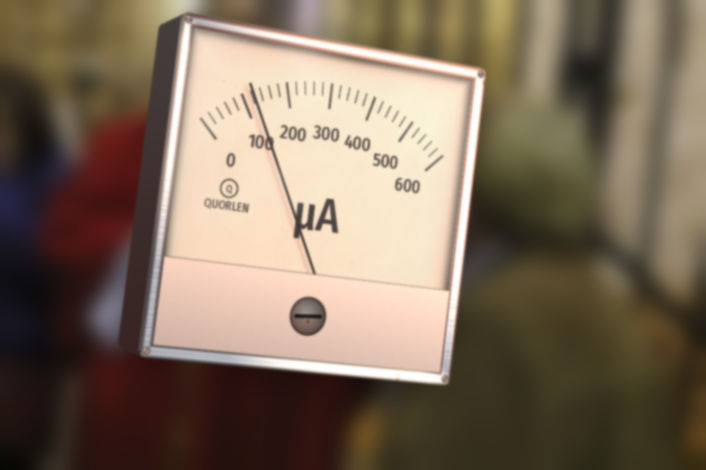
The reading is 120 µA
